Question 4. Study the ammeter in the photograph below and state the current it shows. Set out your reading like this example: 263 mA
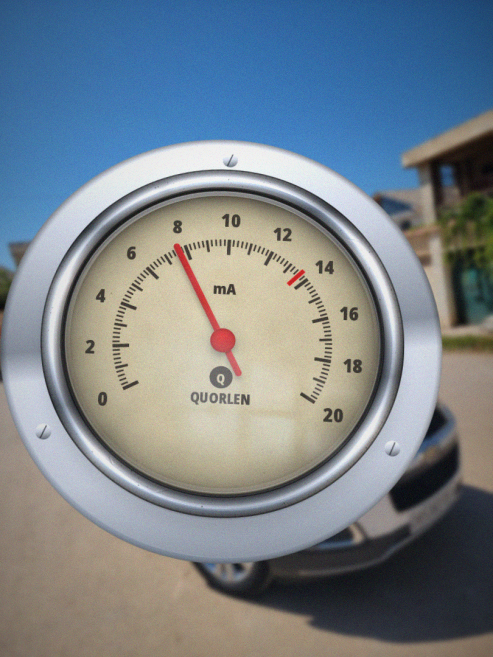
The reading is 7.6 mA
